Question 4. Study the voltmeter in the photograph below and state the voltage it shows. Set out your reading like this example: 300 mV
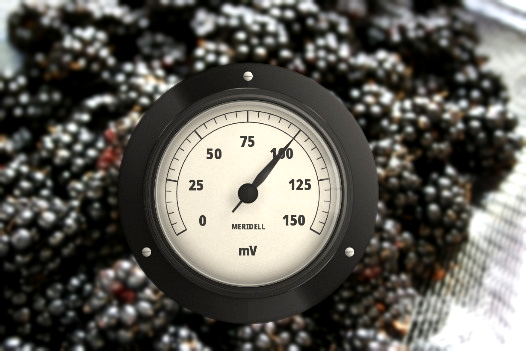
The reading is 100 mV
